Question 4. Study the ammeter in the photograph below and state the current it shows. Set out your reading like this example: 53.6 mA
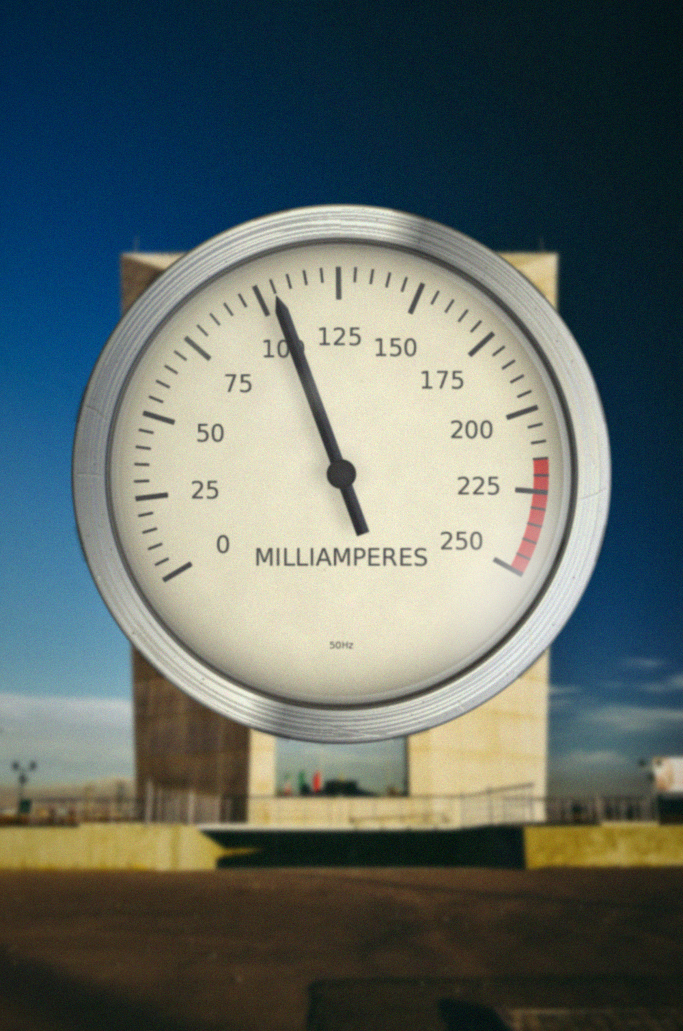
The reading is 105 mA
